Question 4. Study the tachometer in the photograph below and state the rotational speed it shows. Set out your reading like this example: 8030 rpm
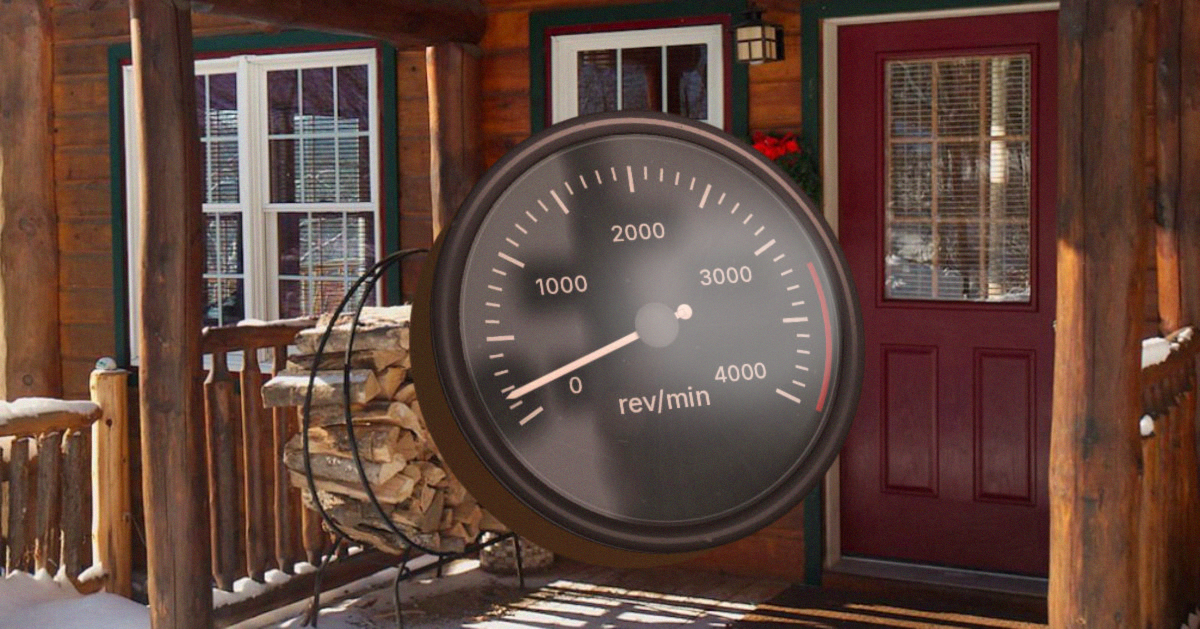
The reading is 150 rpm
